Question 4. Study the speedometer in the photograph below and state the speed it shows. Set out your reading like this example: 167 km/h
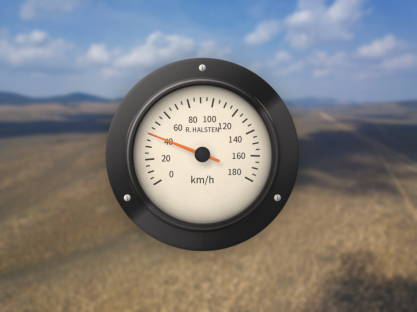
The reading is 40 km/h
